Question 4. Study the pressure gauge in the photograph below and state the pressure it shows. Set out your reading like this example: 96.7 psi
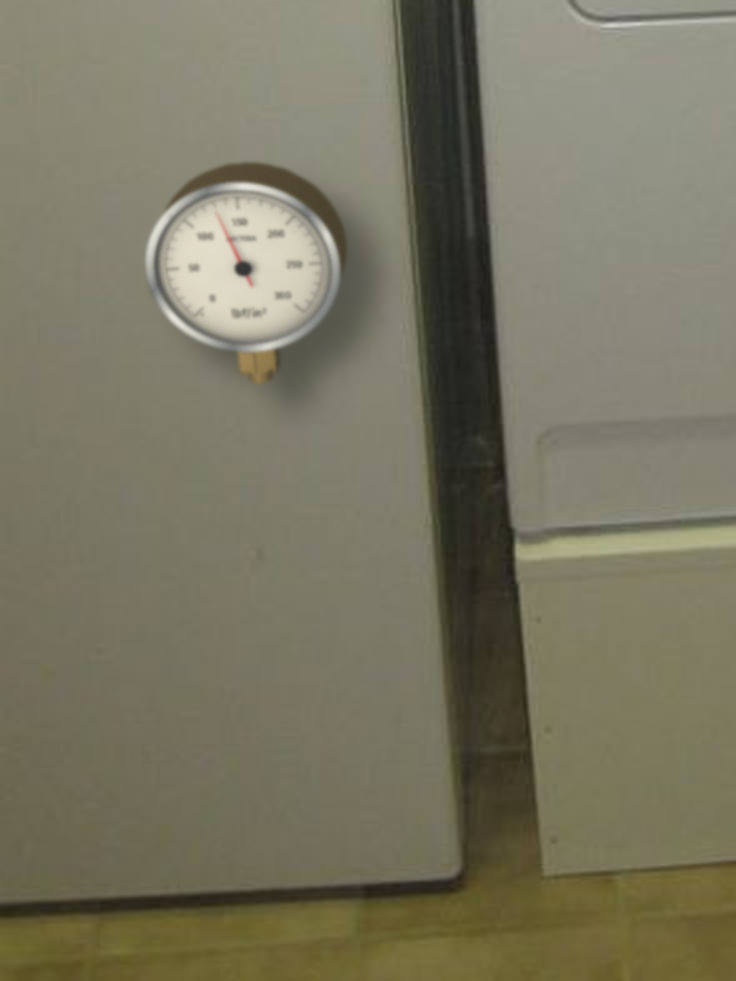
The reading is 130 psi
